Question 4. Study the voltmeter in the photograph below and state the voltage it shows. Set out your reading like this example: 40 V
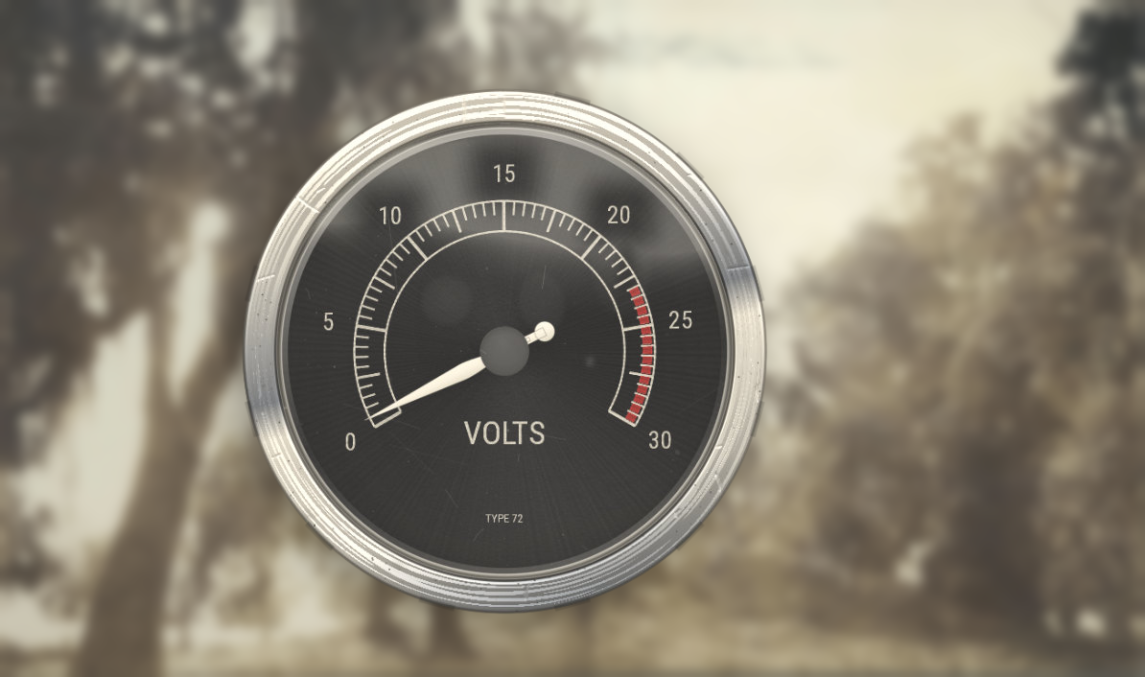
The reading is 0.5 V
